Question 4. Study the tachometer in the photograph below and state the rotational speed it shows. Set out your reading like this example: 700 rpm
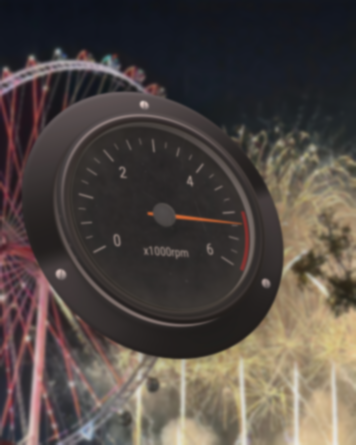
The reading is 5250 rpm
